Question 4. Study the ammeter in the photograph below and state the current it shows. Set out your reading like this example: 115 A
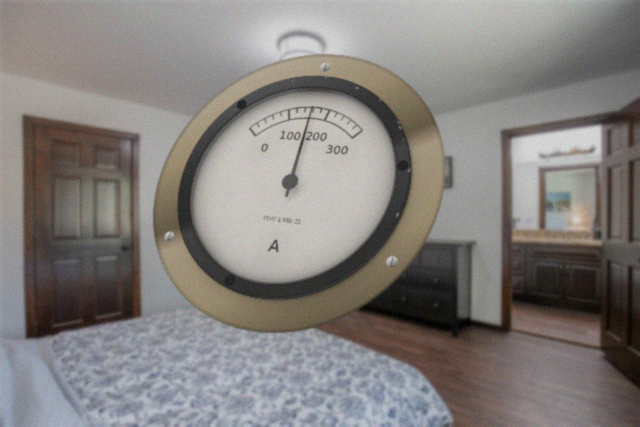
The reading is 160 A
